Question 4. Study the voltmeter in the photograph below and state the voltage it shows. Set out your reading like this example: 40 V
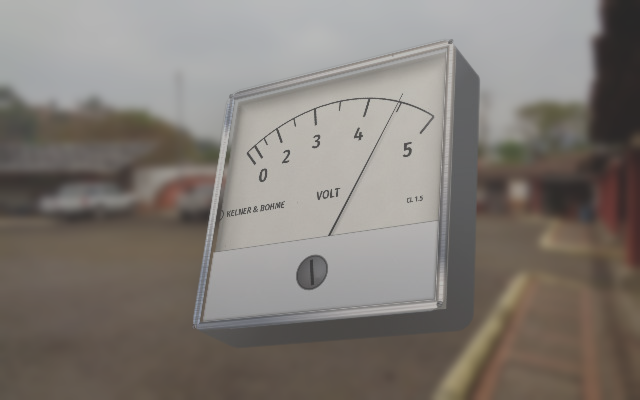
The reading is 4.5 V
